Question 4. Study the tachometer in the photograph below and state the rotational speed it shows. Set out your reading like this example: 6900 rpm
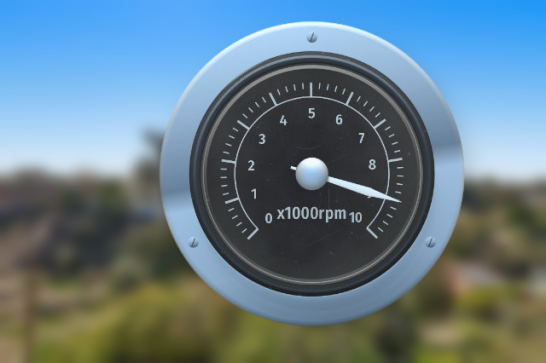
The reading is 9000 rpm
